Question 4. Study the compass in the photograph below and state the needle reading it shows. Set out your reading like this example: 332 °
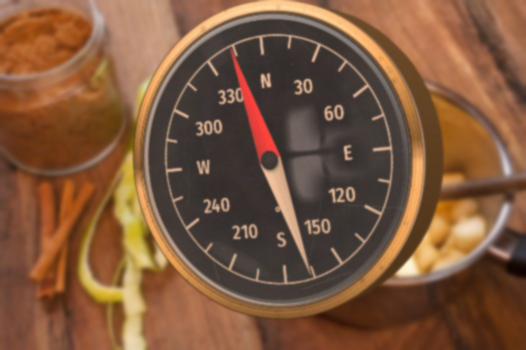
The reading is 345 °
